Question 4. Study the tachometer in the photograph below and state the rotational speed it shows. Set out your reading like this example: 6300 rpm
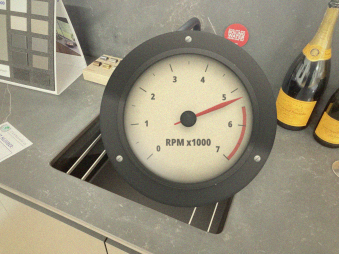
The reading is 5250 rpm
